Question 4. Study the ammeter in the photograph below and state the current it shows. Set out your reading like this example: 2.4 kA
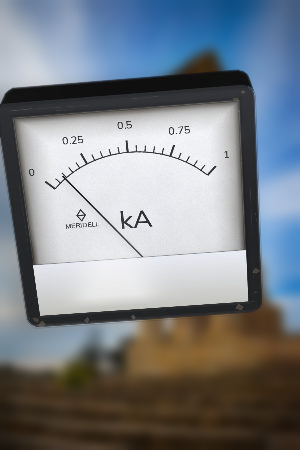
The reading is 0.1 kA
